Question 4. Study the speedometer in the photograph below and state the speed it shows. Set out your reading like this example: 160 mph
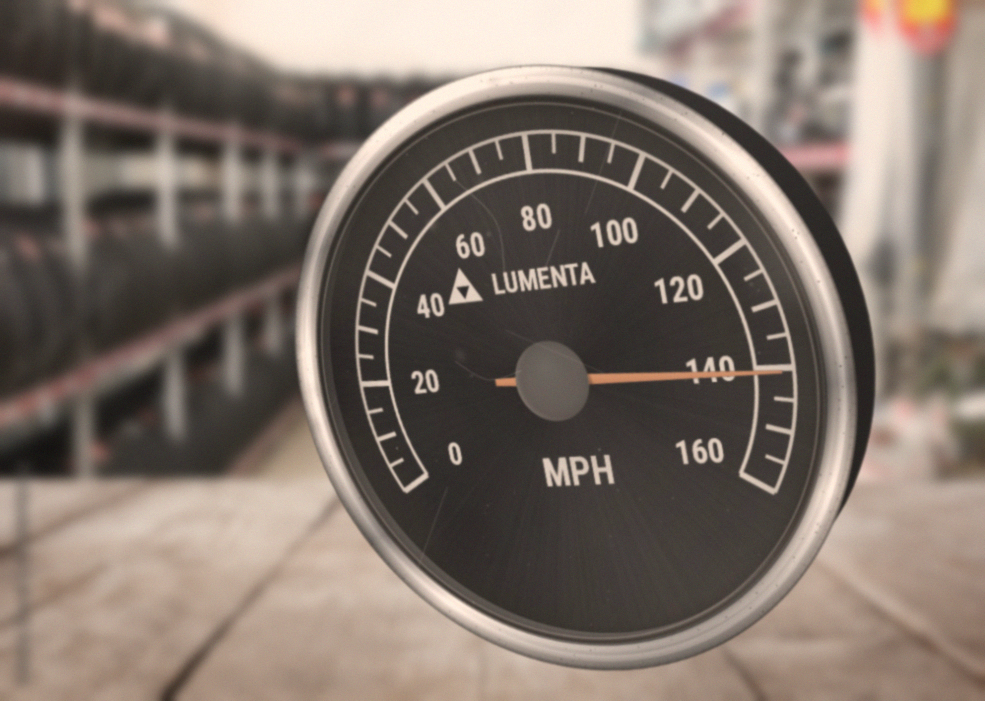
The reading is 140 mph
